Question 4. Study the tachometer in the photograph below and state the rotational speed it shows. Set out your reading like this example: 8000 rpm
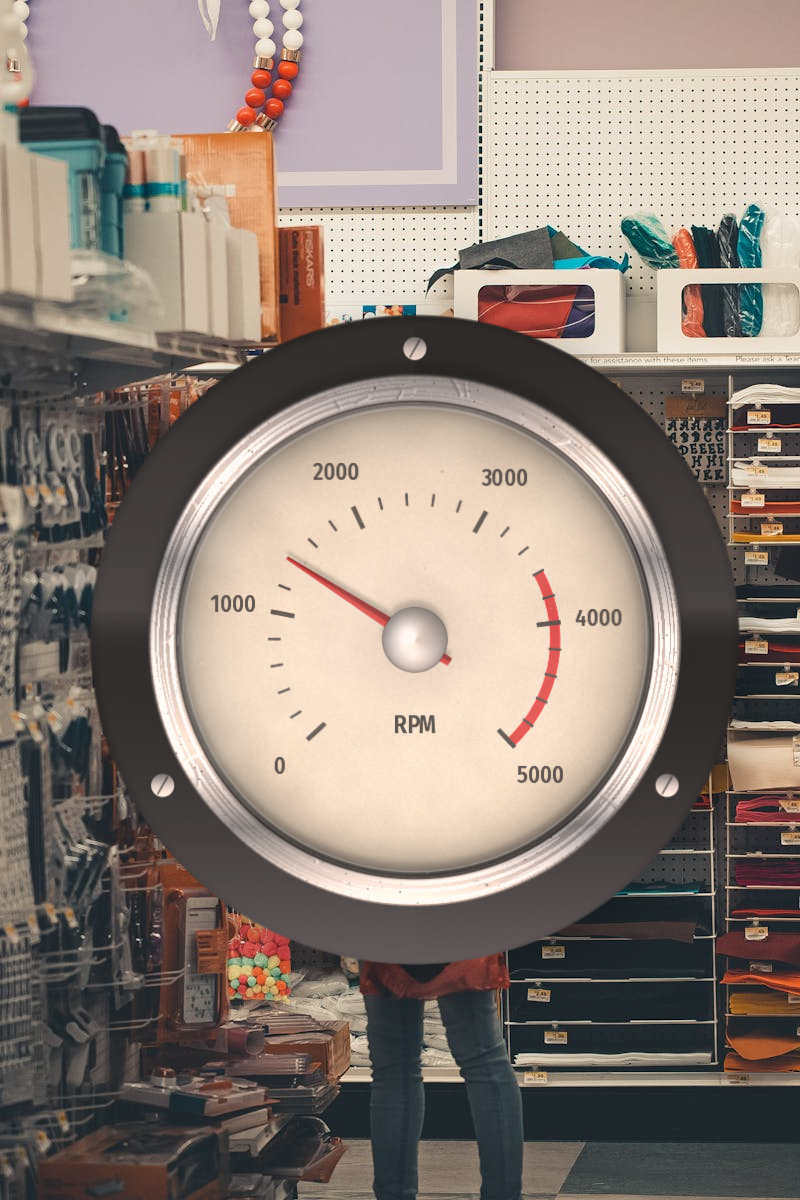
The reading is 1400 rpm
